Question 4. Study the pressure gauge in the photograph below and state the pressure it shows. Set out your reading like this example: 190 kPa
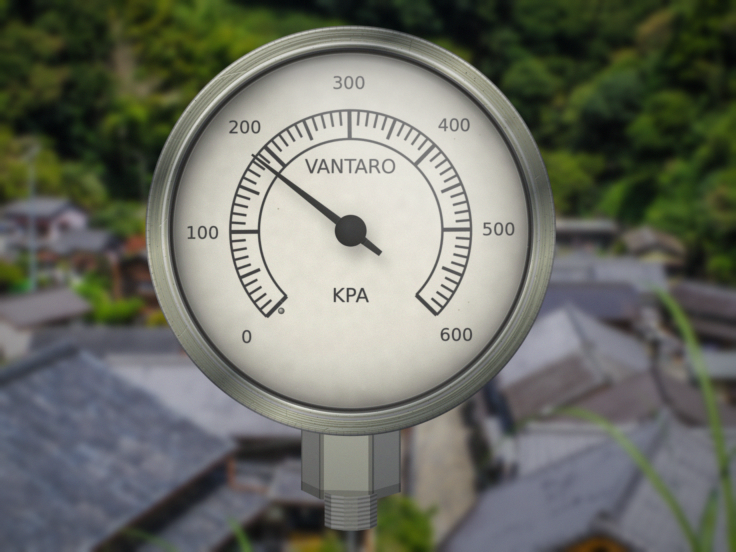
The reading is 185 kPa
